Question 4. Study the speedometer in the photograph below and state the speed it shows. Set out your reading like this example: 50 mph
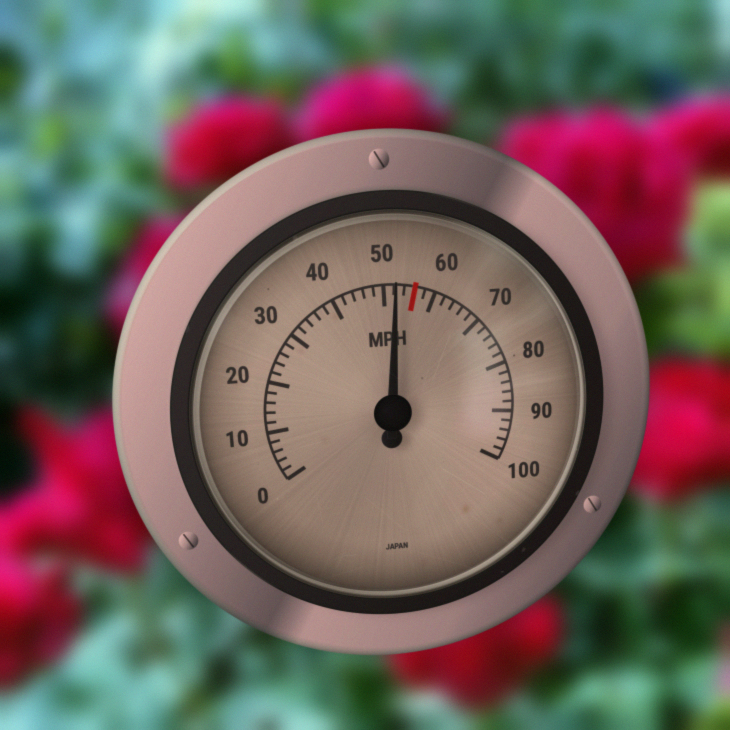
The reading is 52 mph
